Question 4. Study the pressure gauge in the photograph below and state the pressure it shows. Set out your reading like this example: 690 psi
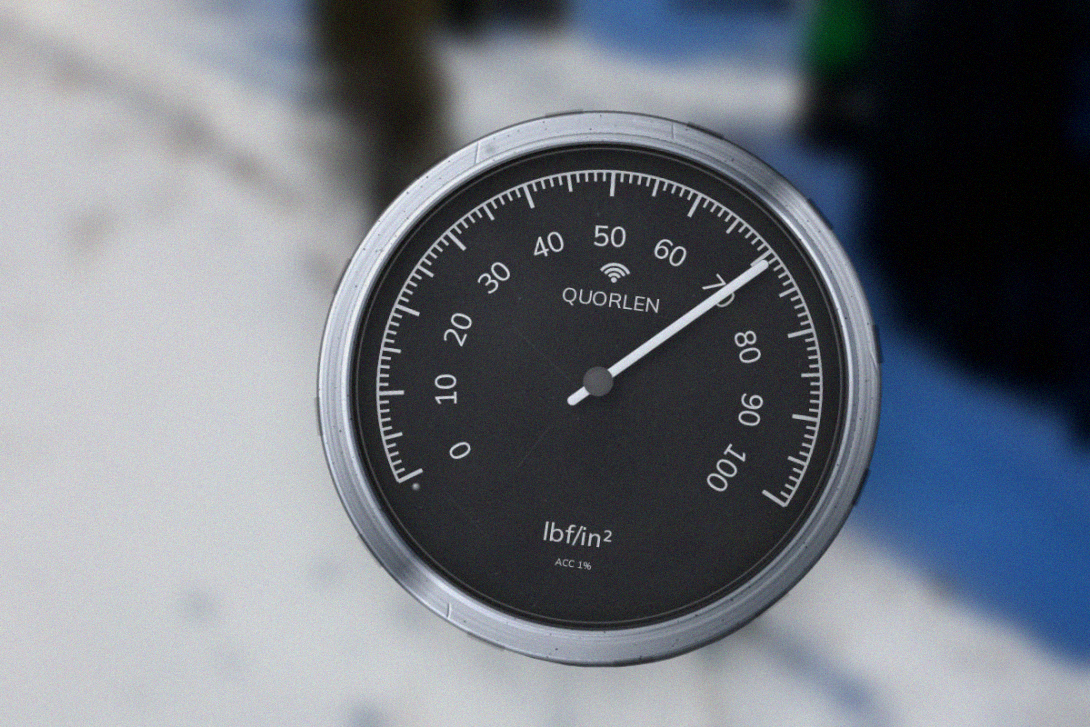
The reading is 71 psi
